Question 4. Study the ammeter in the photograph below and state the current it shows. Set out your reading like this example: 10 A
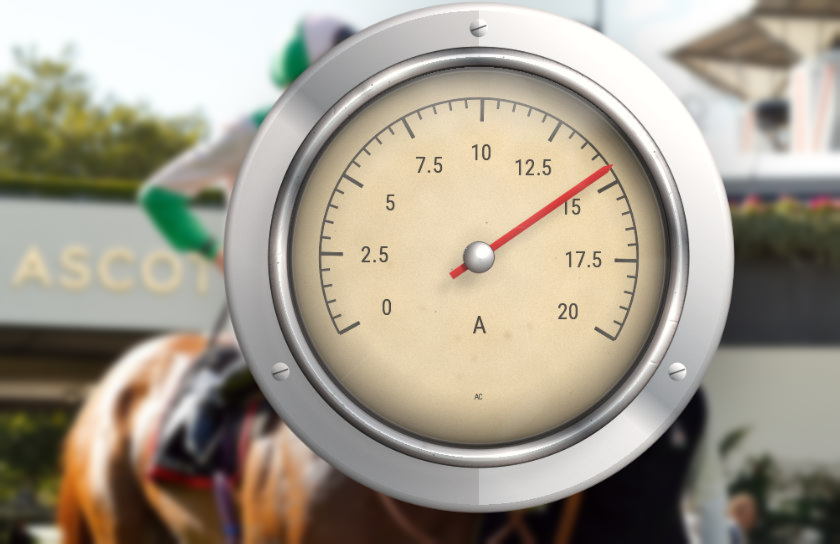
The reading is 14.5 A
